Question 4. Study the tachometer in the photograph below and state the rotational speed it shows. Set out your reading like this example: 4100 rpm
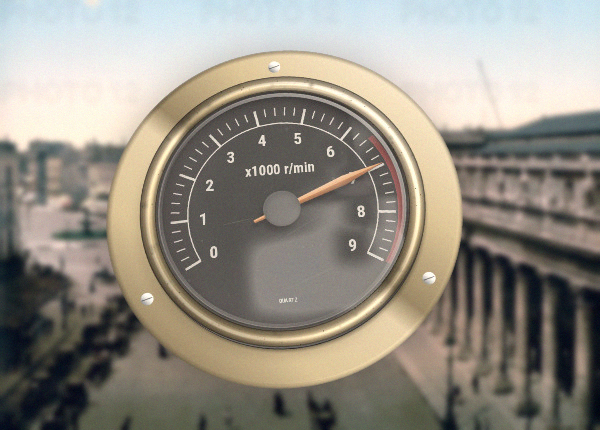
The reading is 7000 rpm
